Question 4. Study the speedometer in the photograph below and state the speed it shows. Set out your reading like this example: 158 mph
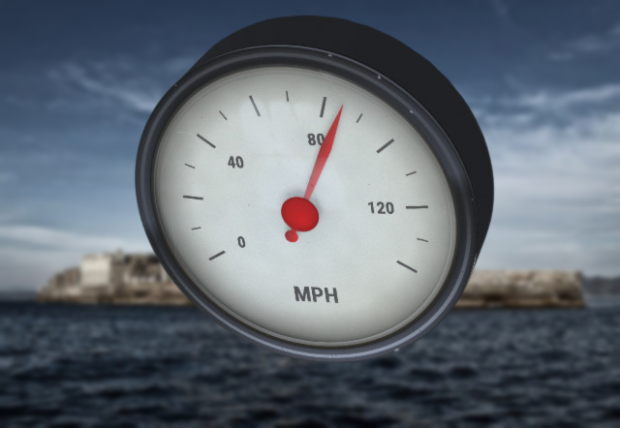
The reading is 85 mph
